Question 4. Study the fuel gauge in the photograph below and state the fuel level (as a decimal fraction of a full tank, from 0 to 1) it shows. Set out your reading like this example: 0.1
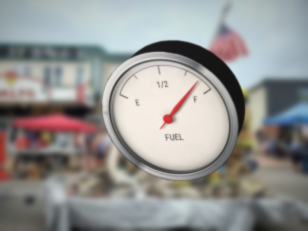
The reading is 0.875
